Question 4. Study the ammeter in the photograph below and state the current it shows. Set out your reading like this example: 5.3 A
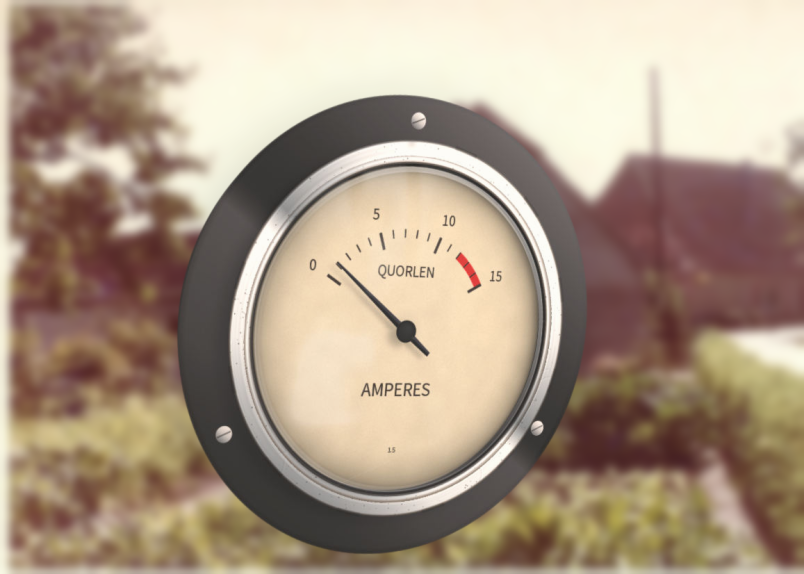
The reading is 1 A
